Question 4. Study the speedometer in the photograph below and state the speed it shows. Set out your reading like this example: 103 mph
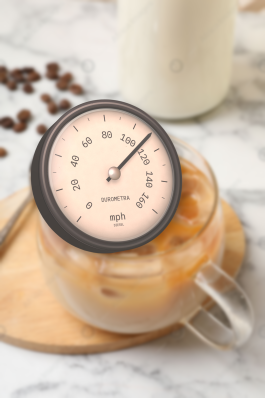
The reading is 110 mph
